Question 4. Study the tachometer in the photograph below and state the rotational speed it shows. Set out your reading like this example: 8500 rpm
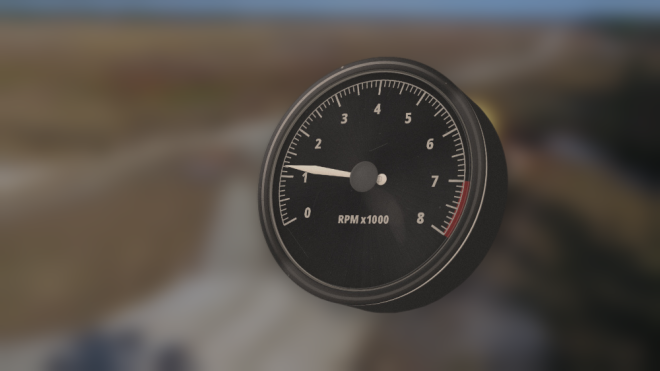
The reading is 1200 rpm
